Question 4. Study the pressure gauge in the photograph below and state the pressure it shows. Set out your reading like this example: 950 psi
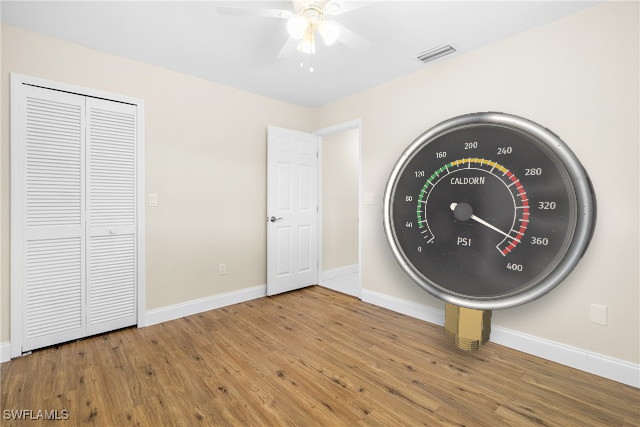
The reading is 370 psi
